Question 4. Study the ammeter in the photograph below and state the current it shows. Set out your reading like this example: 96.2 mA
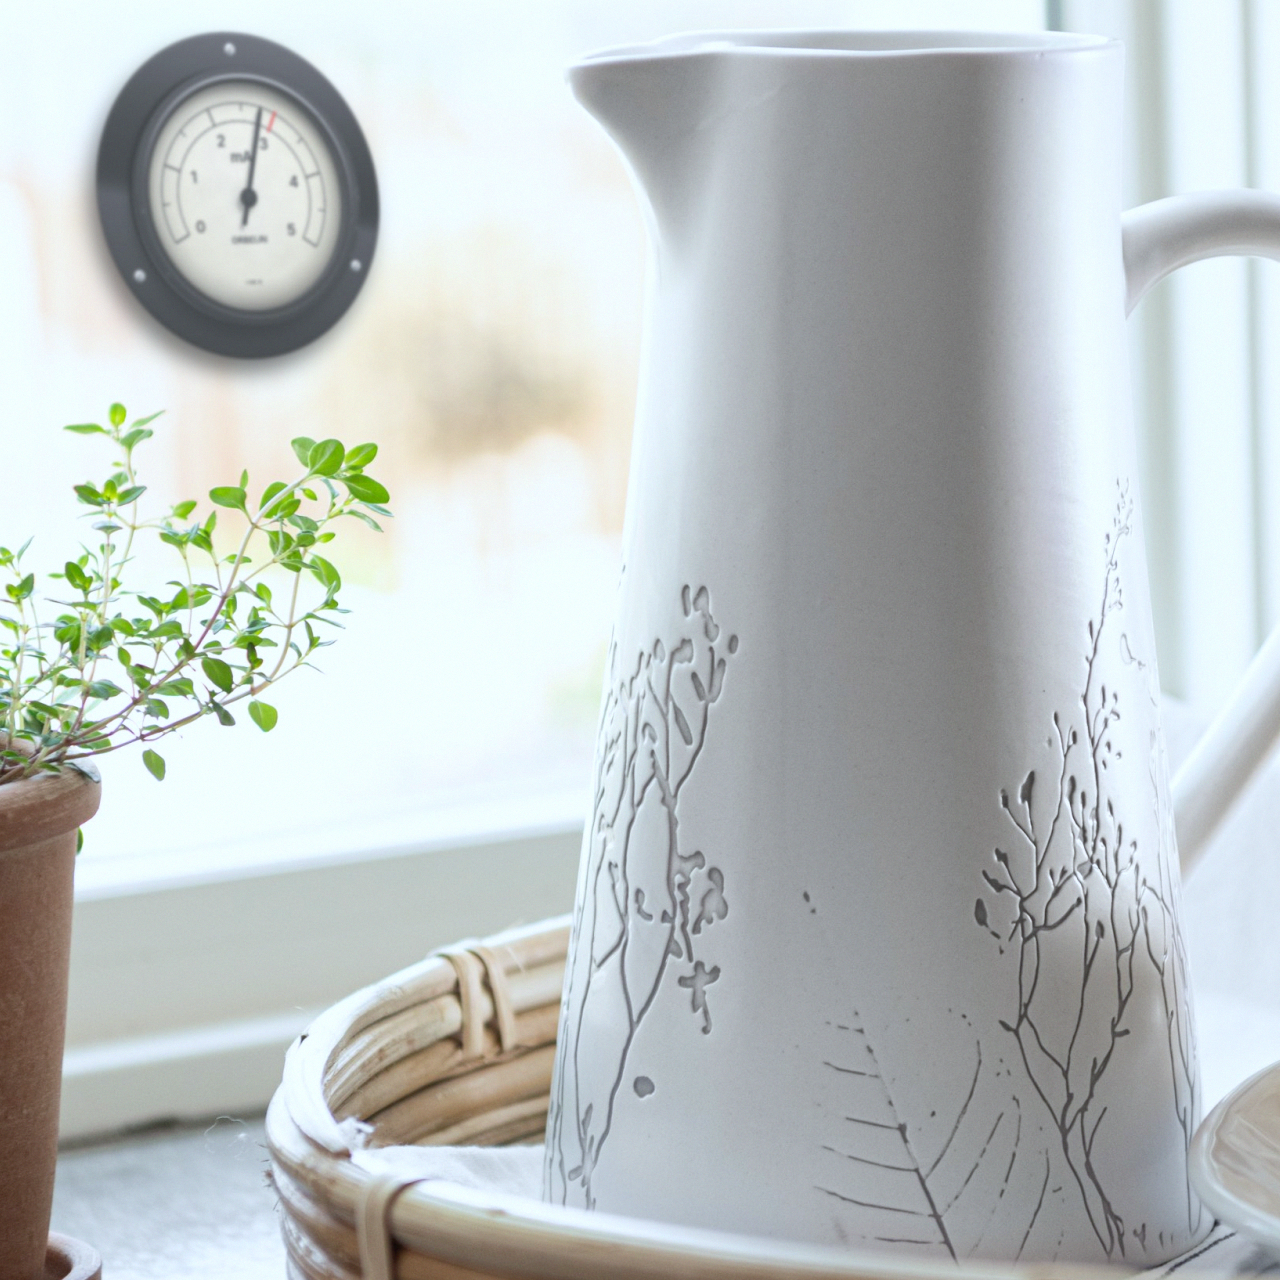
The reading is 2.75 mA
